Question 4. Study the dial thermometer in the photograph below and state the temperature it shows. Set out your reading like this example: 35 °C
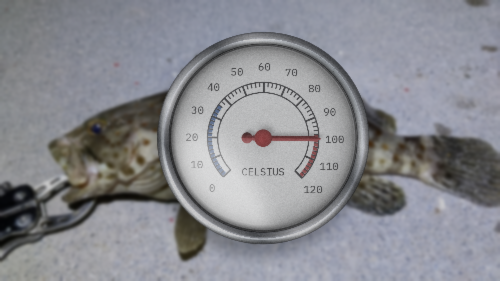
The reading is 100 °C
